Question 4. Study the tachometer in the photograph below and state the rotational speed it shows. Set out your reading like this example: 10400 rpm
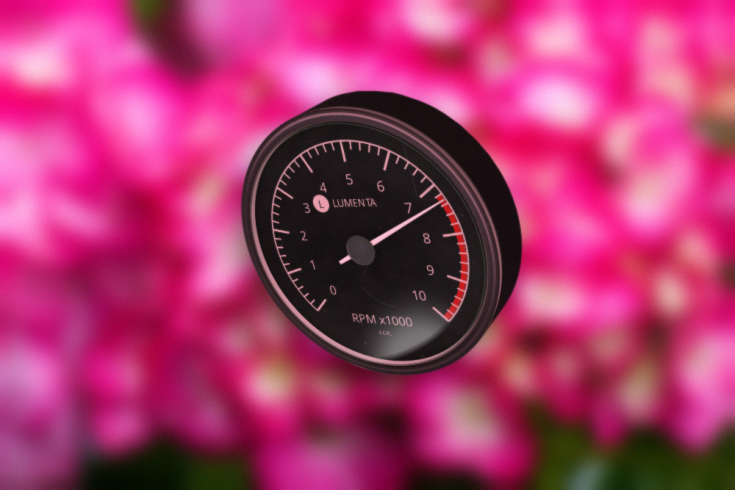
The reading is 7300 rpm
